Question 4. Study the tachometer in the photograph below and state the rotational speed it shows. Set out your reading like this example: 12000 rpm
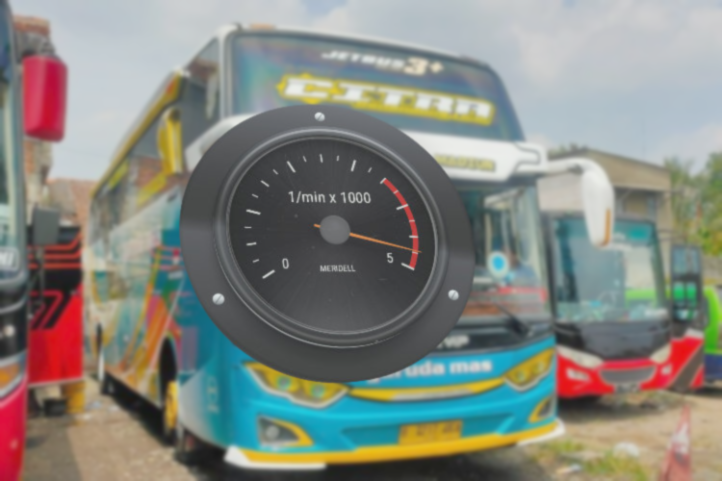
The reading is 4750 rpm
